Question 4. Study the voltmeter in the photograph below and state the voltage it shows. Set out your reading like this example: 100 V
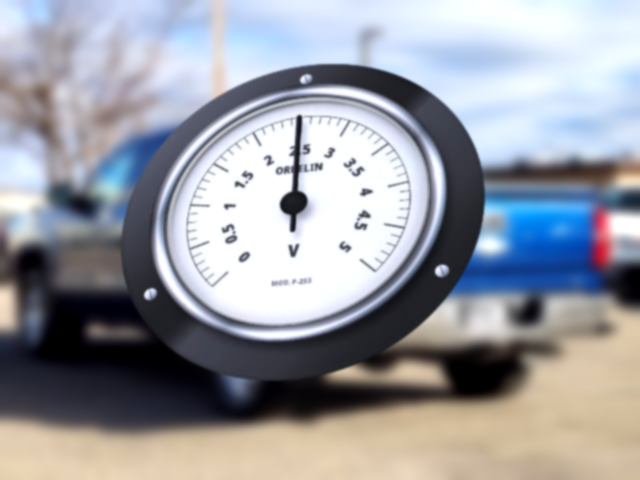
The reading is 2.5 V
